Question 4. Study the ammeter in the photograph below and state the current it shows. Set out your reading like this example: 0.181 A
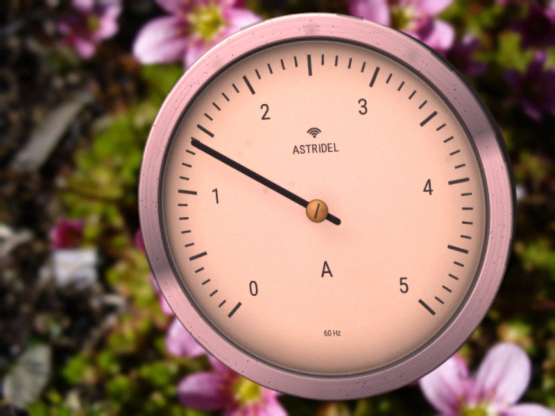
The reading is 1.4 A
